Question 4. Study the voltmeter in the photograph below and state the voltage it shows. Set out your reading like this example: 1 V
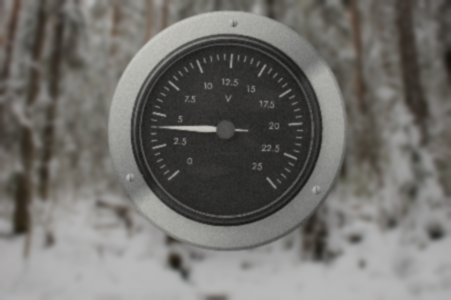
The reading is 4 V
